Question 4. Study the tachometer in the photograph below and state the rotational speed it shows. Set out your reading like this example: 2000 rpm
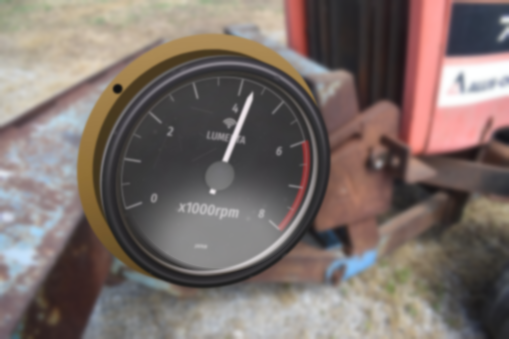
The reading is 4250 rpm
